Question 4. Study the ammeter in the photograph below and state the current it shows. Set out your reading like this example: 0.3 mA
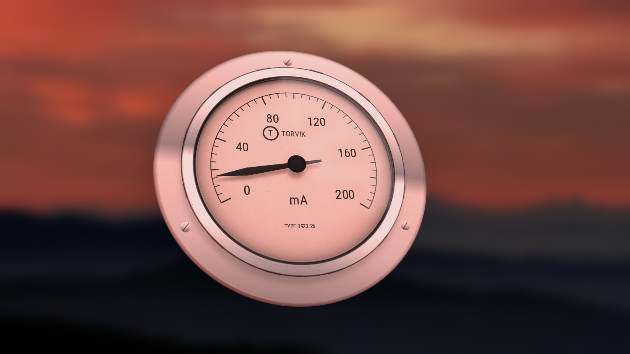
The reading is 15 mA
